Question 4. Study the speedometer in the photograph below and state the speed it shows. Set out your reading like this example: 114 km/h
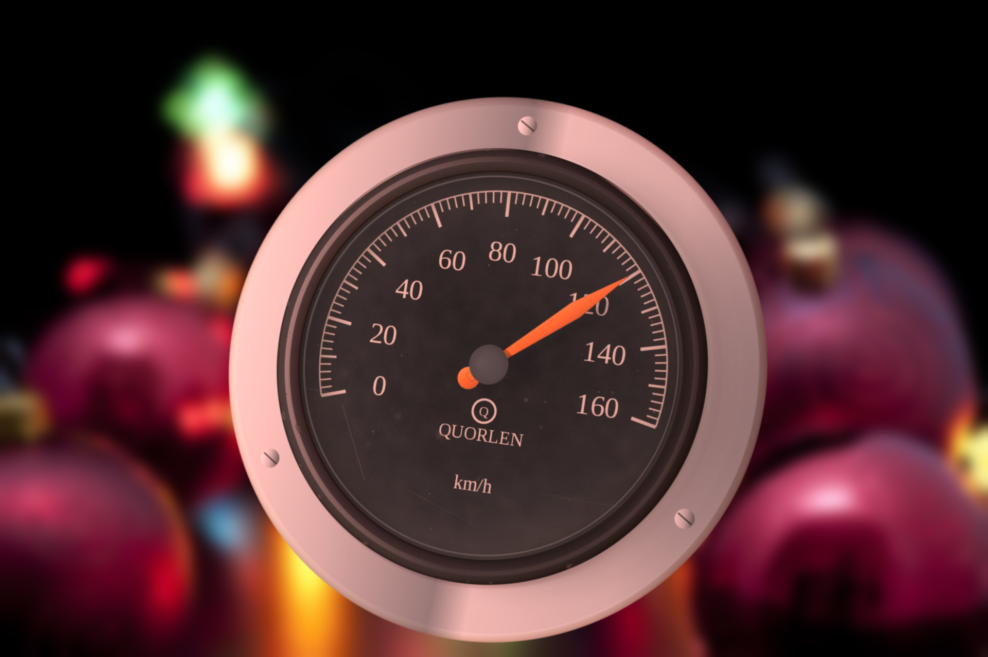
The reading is 120 km/h
